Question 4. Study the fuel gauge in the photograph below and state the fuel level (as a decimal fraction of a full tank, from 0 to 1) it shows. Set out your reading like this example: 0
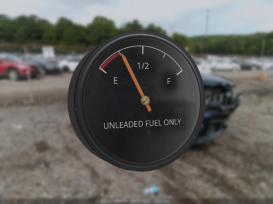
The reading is 0.25
